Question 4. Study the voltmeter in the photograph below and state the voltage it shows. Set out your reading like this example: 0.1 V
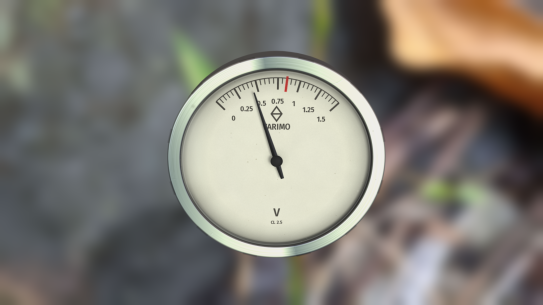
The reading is 0.45 V
